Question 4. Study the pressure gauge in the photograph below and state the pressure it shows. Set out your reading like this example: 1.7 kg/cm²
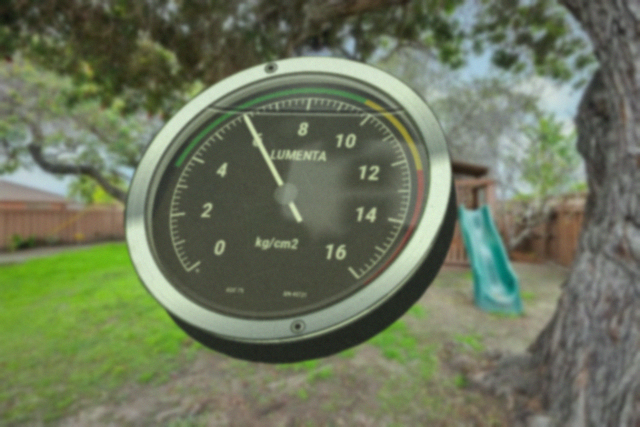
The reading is 6 kg/cm²
